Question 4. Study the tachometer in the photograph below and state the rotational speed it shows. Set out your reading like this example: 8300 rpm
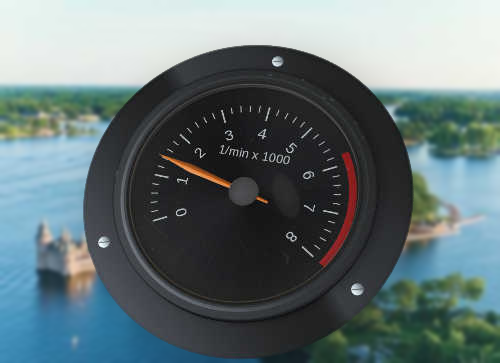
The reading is 1400 rpm
